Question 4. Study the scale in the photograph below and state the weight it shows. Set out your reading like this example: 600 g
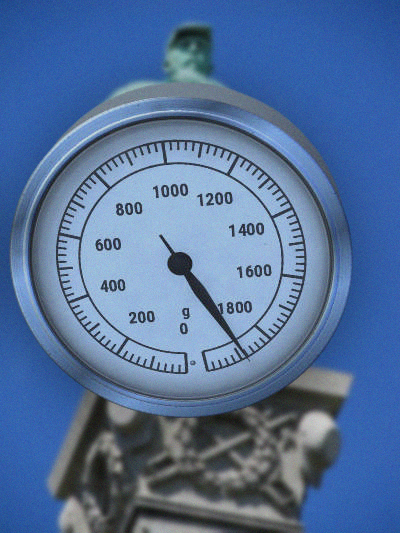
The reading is 1880 g
